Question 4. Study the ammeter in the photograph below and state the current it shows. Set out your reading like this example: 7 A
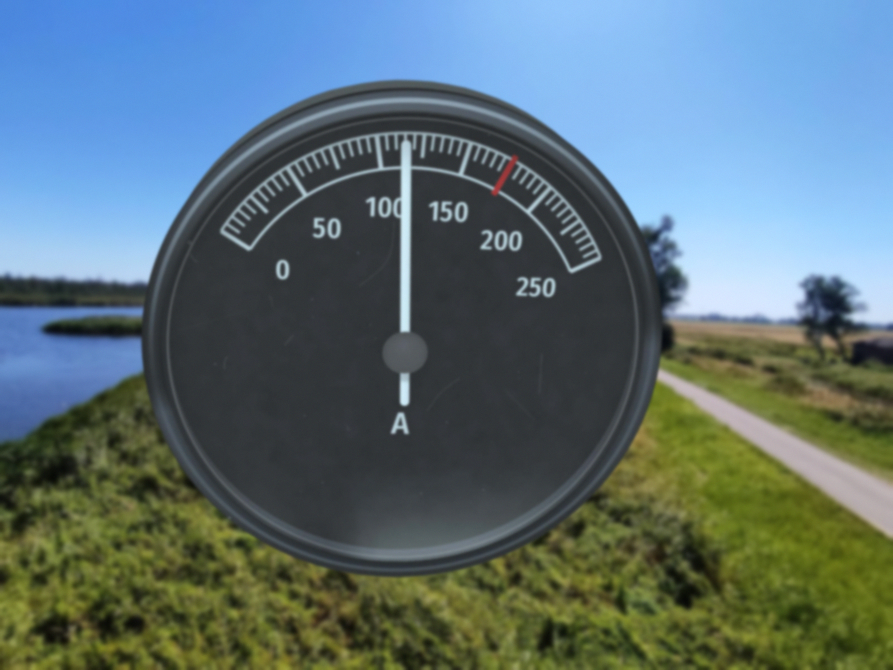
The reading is 115 A
